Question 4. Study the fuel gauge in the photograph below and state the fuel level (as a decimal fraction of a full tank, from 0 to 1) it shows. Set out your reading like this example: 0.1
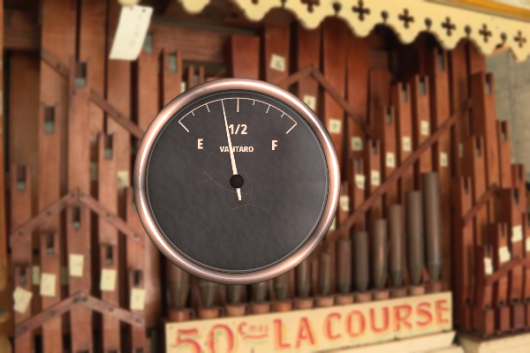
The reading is 0.375
